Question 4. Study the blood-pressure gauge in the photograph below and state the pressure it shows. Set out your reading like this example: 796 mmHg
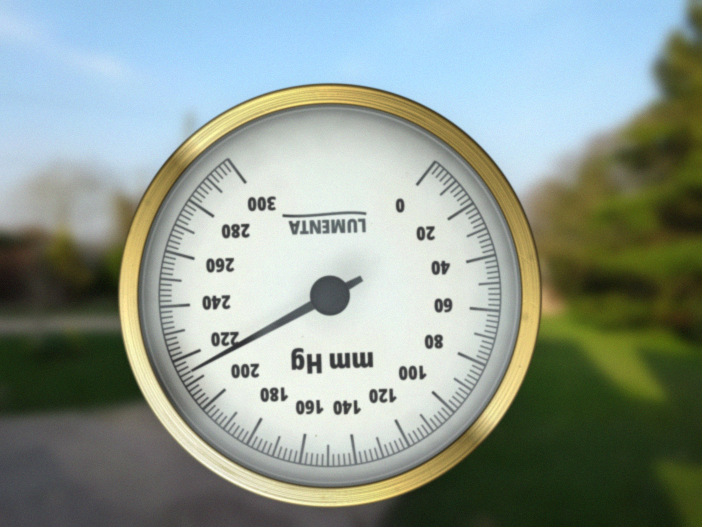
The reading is 214 mmHg
